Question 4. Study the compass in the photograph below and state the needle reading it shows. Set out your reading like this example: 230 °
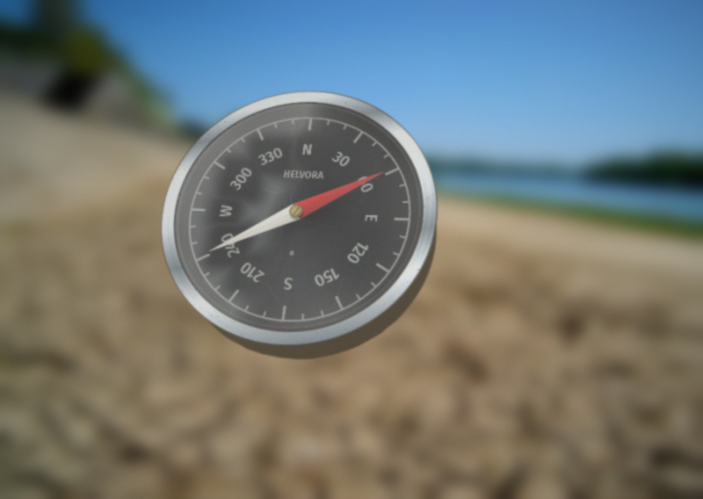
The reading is 60 °
